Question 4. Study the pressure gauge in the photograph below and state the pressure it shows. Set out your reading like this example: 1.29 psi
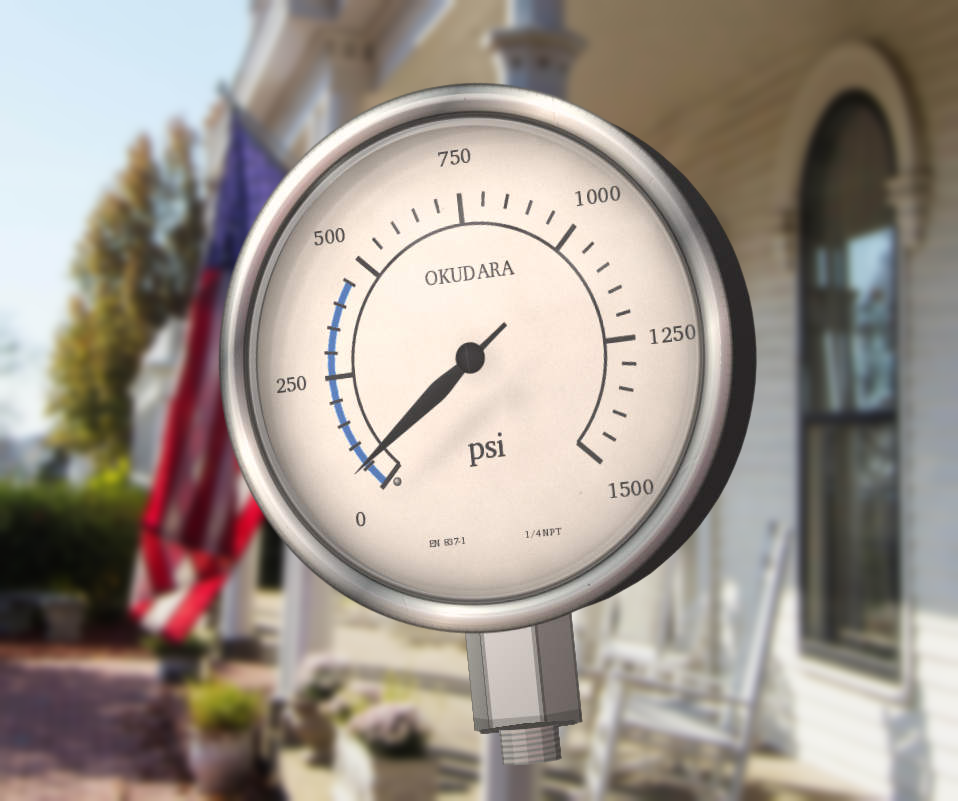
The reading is 50 psi
